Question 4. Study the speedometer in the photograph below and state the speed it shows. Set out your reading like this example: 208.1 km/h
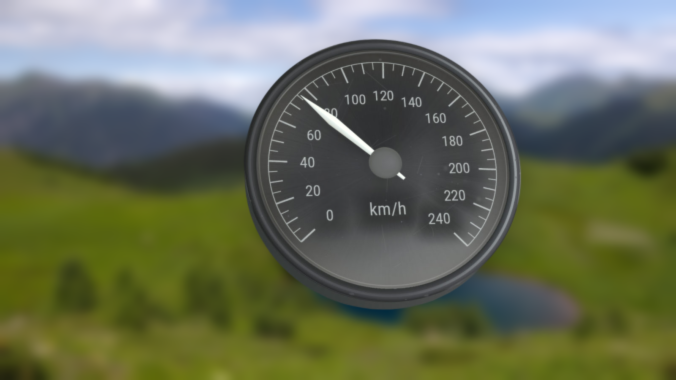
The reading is 75 km/h
